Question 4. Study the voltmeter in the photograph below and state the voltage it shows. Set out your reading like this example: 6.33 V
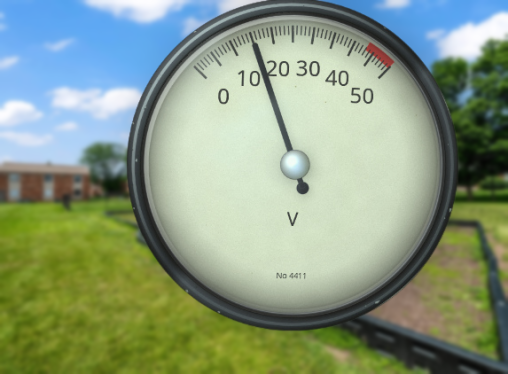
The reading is 15 V
